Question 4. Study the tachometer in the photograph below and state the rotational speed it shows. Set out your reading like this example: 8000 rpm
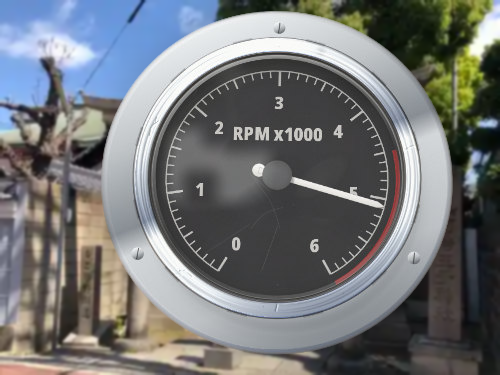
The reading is 5100 rpm
